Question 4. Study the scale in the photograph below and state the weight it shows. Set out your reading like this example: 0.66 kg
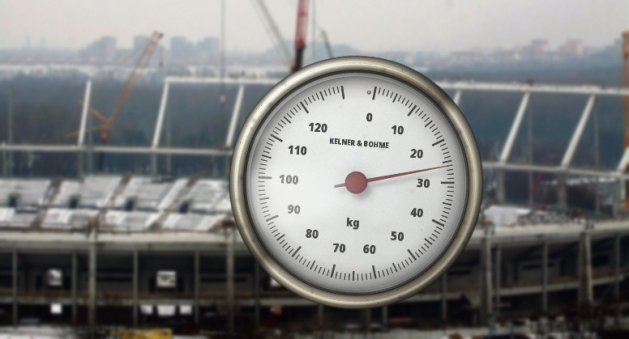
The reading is 26 kg
